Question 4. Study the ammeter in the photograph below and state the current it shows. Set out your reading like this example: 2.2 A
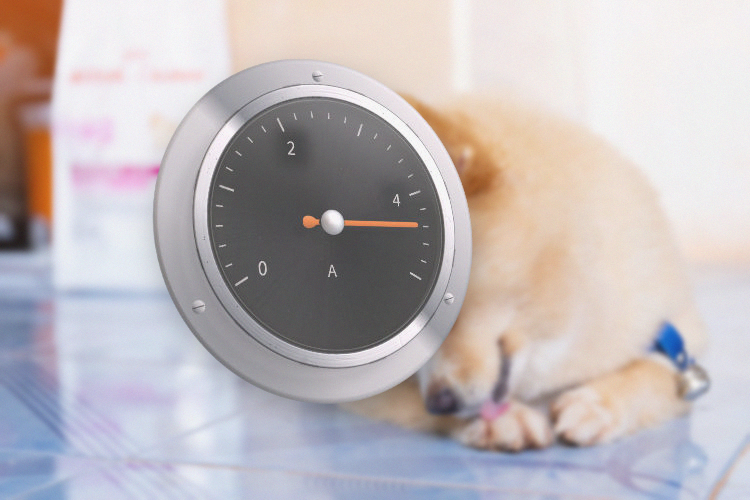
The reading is 4.4 A
